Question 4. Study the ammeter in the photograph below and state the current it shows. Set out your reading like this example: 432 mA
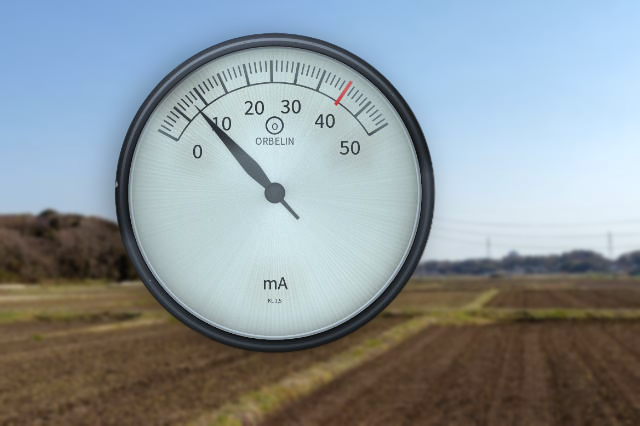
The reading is 8 mA
